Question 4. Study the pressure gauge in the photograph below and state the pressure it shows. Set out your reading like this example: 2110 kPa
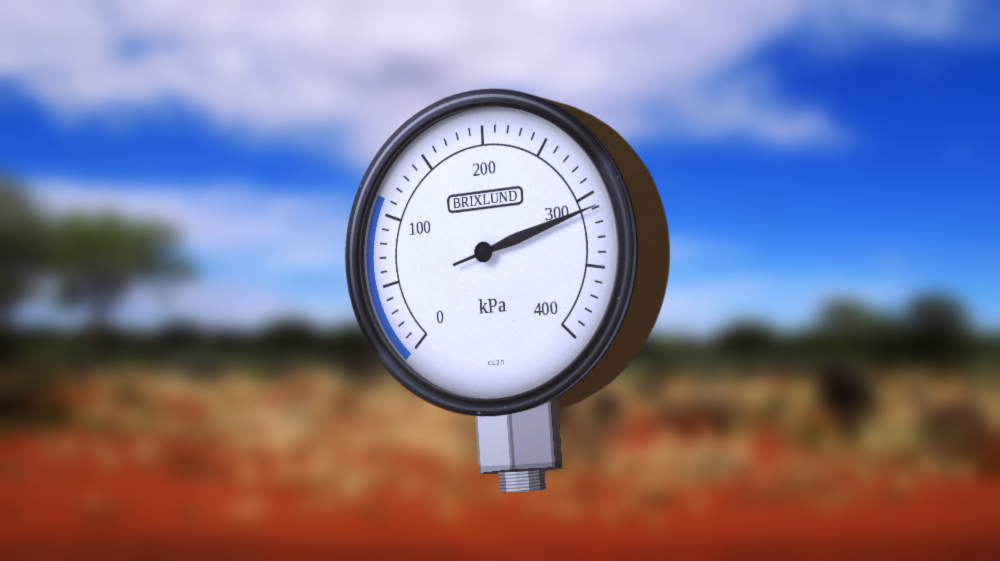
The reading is 310 kPa
